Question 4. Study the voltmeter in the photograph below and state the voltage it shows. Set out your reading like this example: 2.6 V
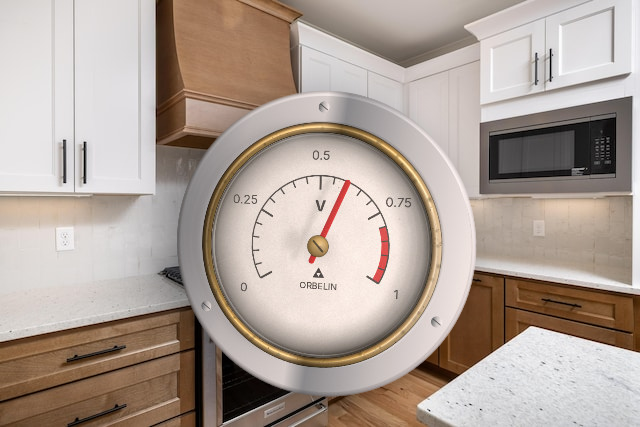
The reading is 0.6 V
